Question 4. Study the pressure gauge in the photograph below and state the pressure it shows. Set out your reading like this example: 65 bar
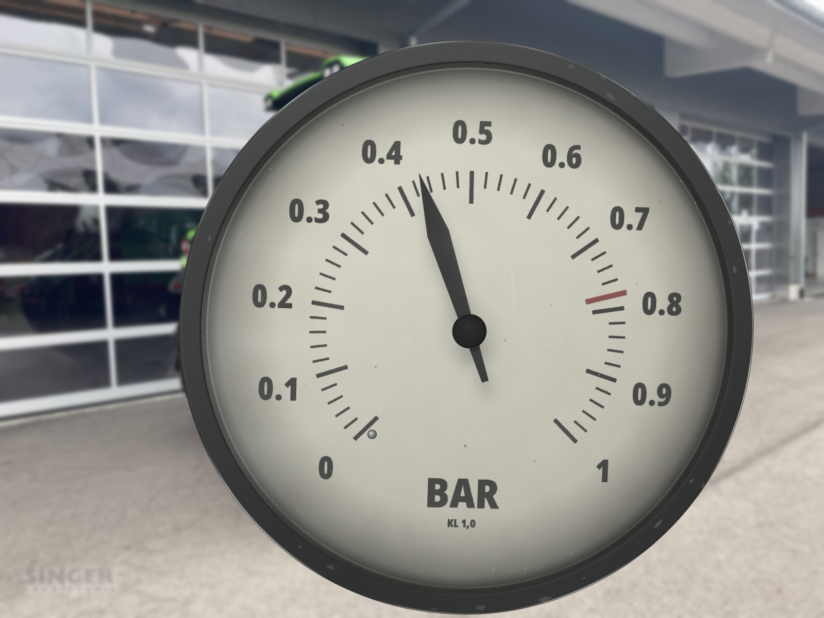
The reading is 0.43 bar
